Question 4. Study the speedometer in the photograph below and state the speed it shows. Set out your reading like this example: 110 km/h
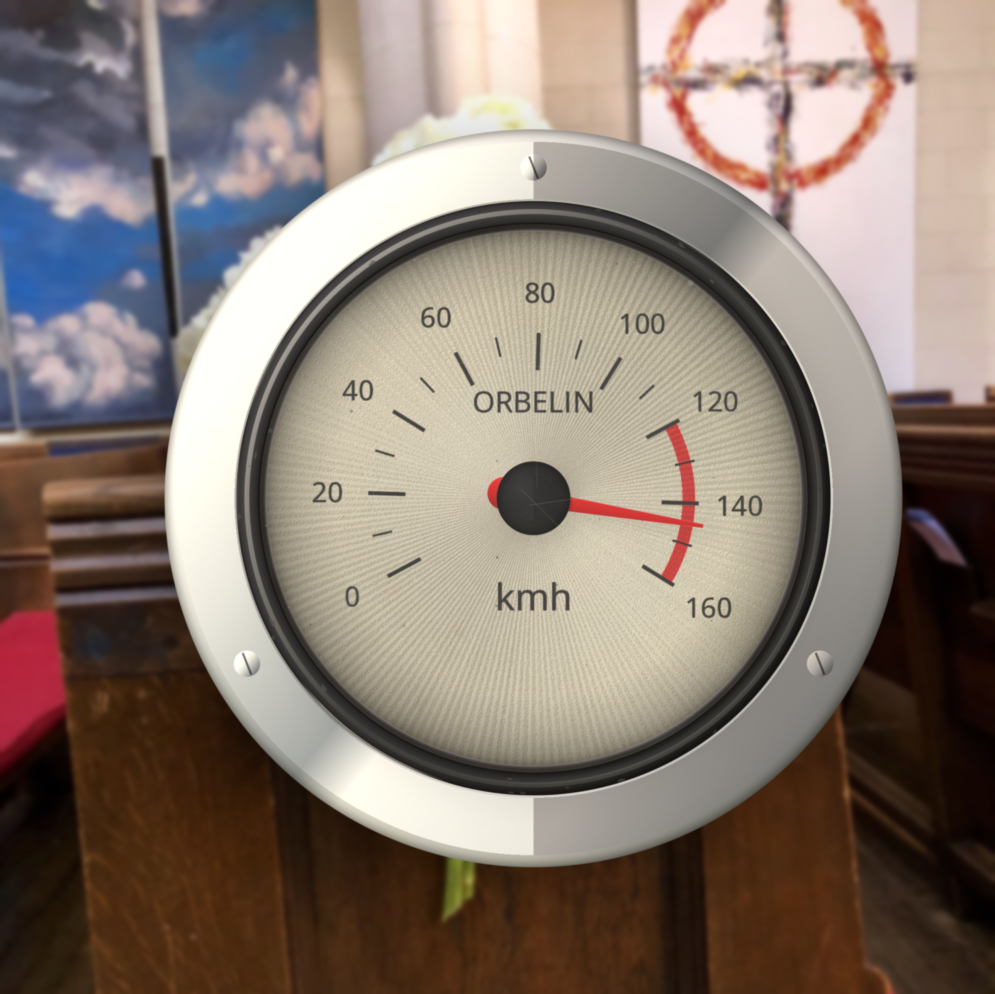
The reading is 145 km/h
